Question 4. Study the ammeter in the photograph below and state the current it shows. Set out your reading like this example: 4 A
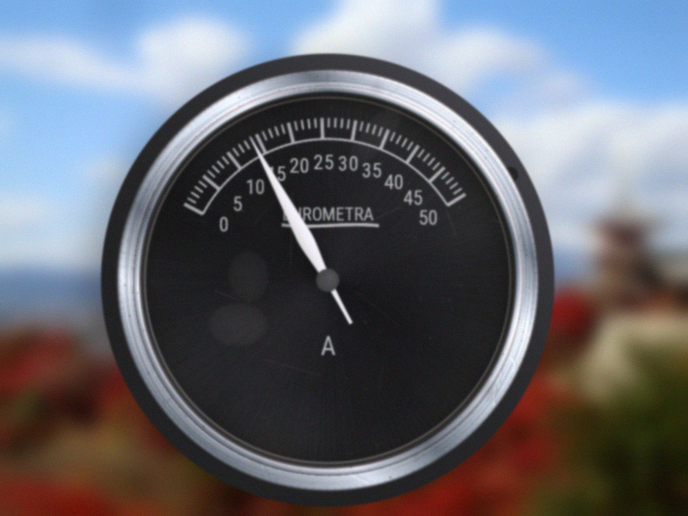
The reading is 14 A
